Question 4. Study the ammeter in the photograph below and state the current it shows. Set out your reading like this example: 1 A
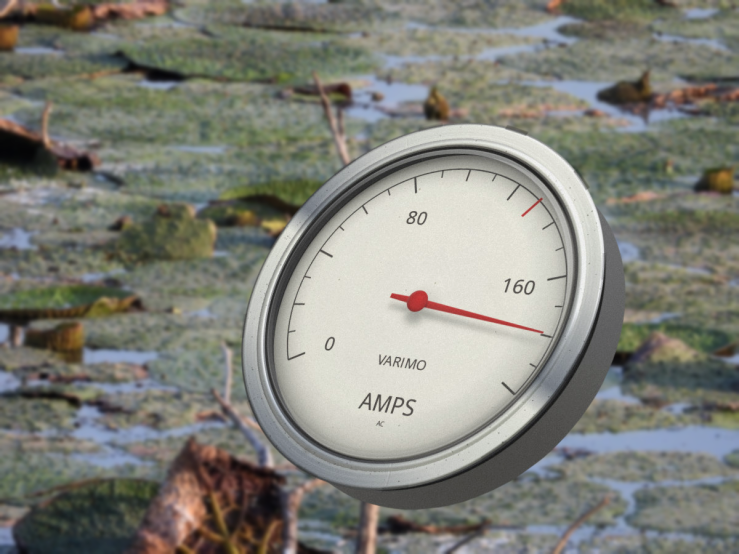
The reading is 180 A
